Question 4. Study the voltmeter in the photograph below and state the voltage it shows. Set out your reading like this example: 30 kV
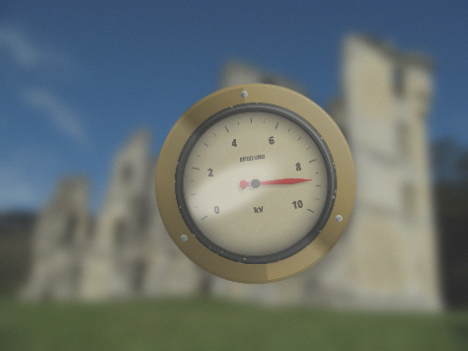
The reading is 8.75 kV
